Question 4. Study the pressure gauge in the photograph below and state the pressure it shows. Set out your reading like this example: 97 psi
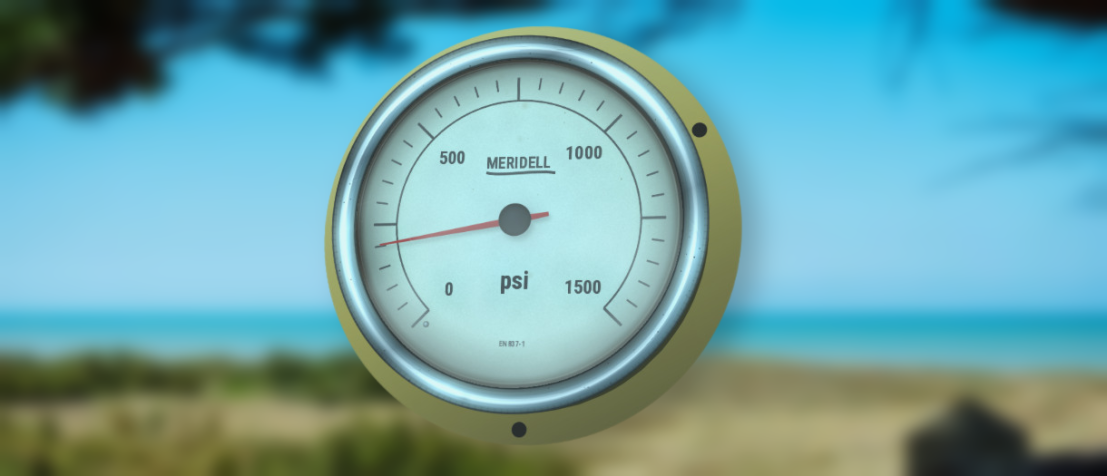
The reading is 200 psi
